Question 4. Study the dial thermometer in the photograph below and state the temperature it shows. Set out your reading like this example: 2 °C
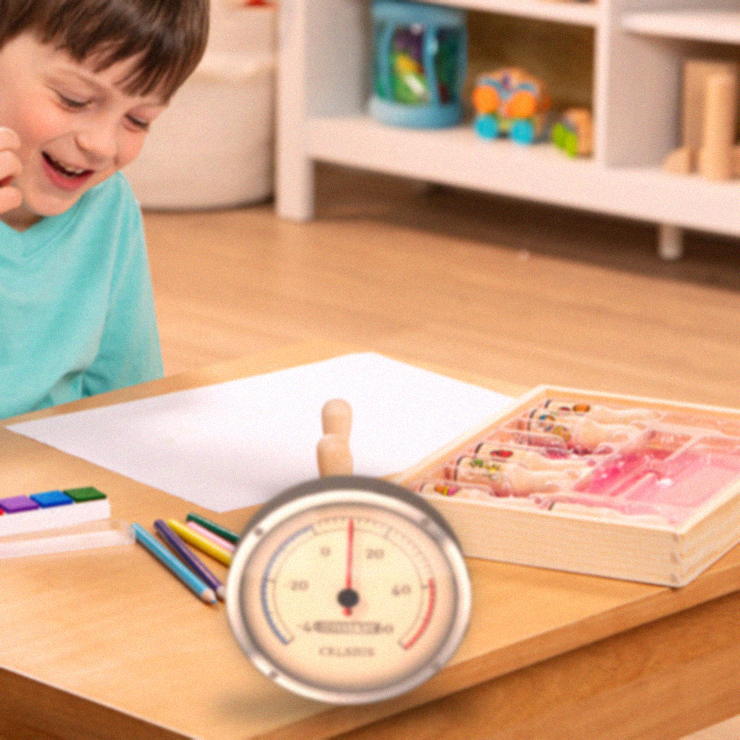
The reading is 10 °C
